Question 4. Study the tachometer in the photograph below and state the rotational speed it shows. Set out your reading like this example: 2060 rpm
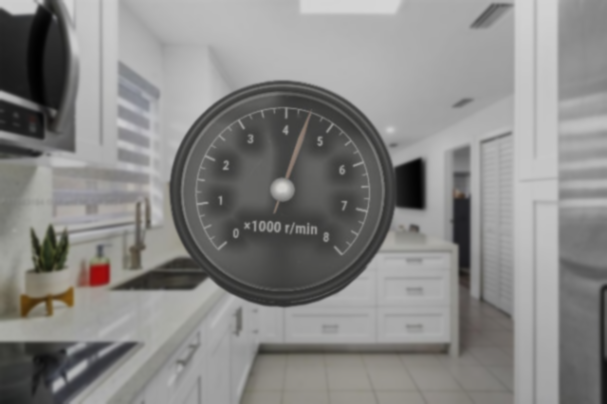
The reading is 4500 rpm
